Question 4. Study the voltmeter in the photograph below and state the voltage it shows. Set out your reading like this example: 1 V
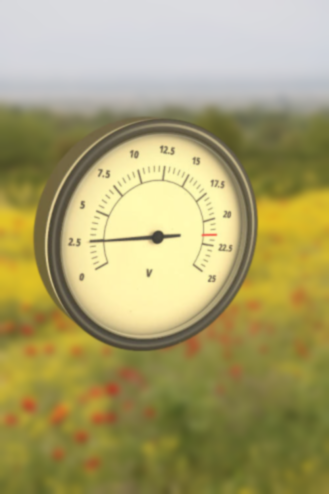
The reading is 2.5 V
